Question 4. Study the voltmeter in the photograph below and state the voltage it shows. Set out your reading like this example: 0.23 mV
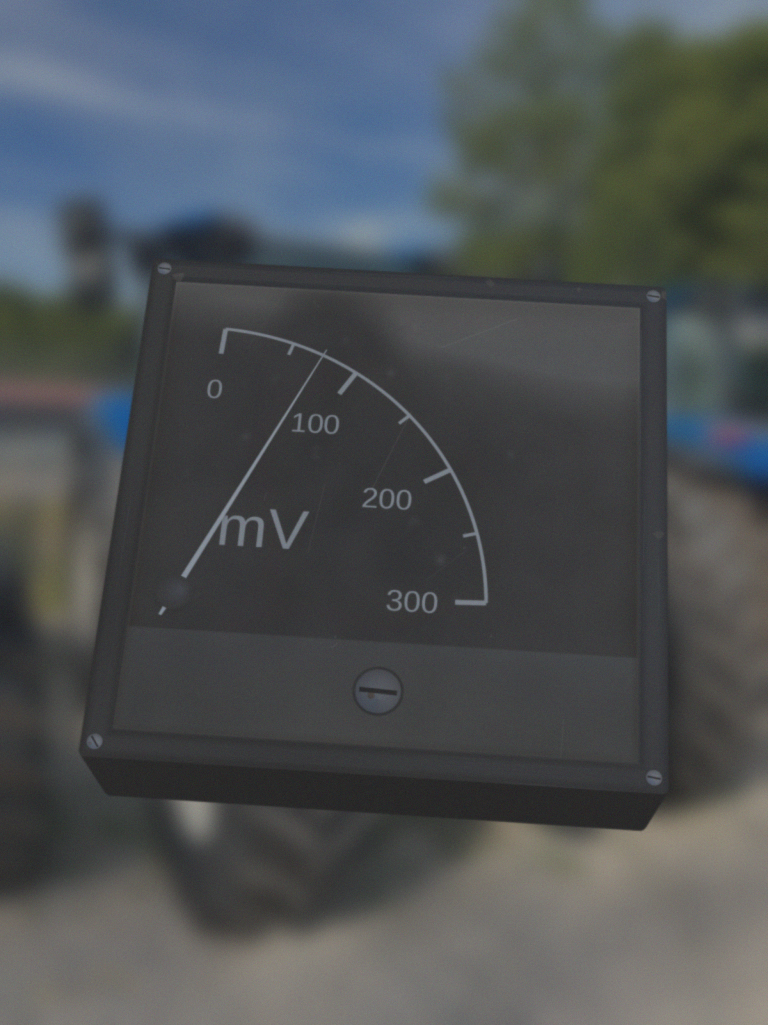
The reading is 75 mV
